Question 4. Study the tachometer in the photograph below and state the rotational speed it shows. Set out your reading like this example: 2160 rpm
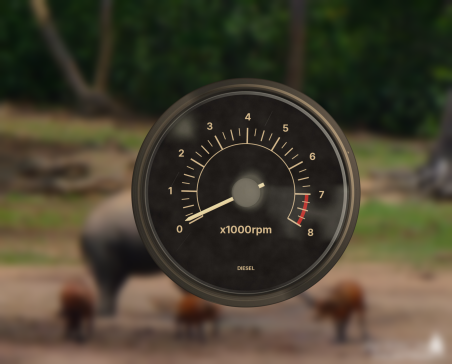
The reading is 125 rpm
